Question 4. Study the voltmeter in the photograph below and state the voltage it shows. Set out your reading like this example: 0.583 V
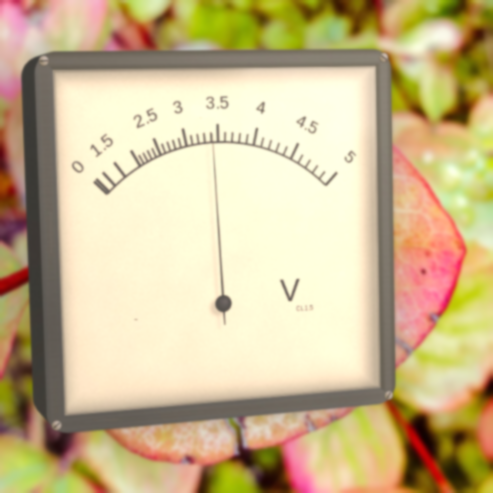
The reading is 3.4 V
